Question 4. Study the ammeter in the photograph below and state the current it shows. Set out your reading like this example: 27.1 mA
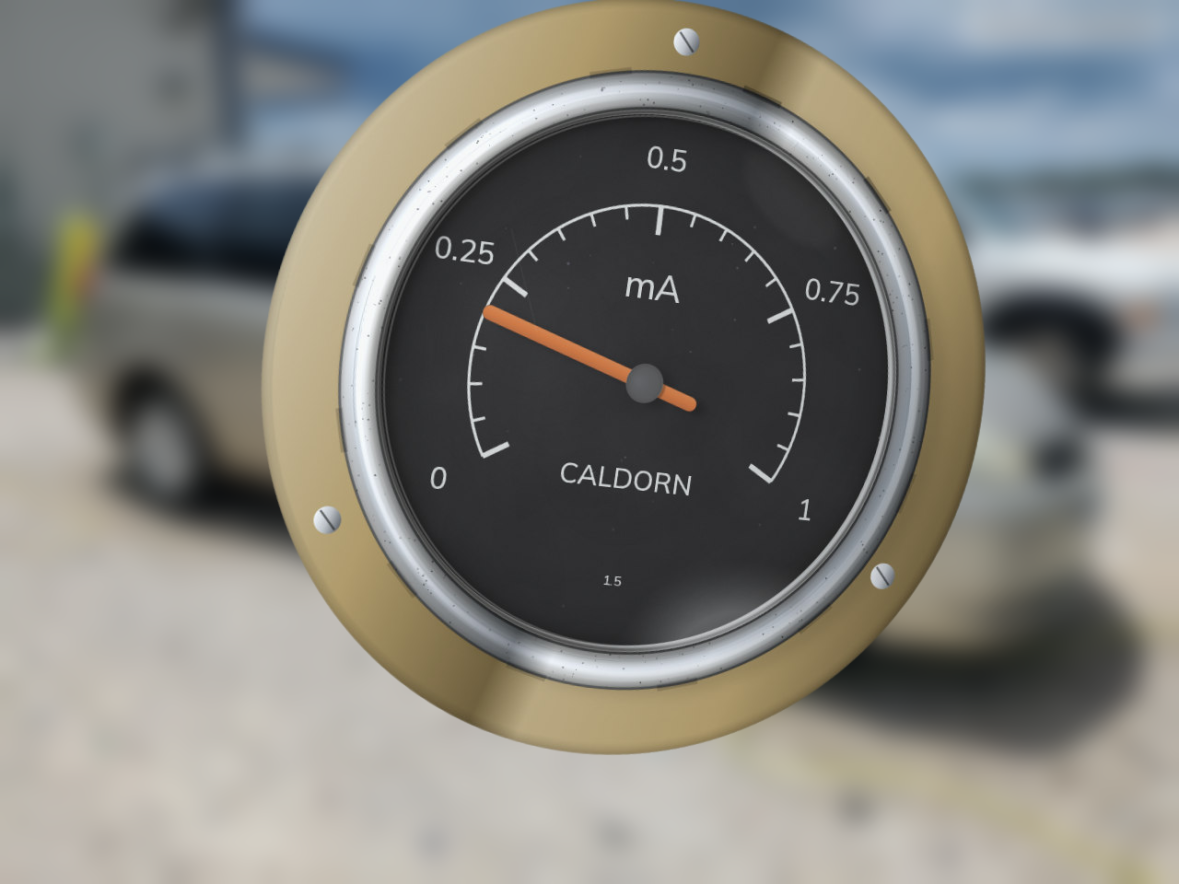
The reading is 0.2 mA
